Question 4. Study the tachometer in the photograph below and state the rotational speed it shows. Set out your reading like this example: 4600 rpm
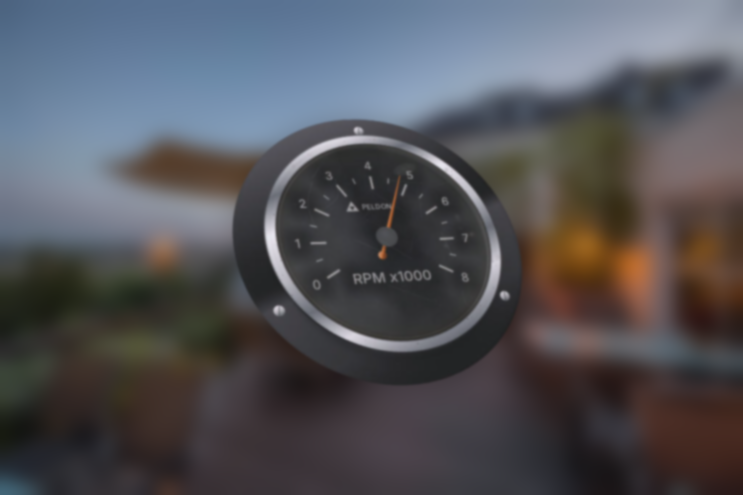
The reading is 4750 rpm
